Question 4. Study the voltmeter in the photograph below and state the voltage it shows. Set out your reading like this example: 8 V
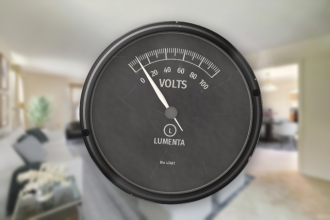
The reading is 10 V
